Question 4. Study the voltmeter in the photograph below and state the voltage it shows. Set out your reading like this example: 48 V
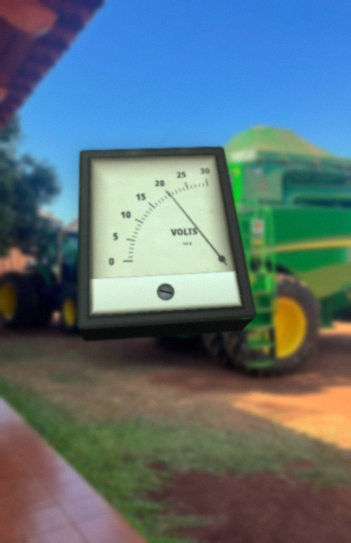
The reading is 20 V
